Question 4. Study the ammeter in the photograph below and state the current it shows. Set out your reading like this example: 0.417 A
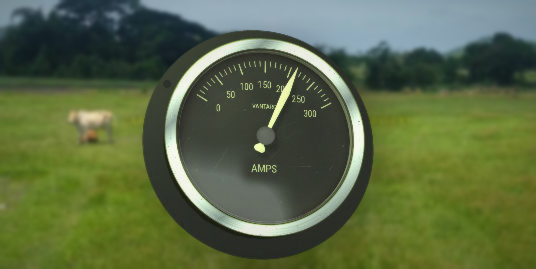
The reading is 210 A
